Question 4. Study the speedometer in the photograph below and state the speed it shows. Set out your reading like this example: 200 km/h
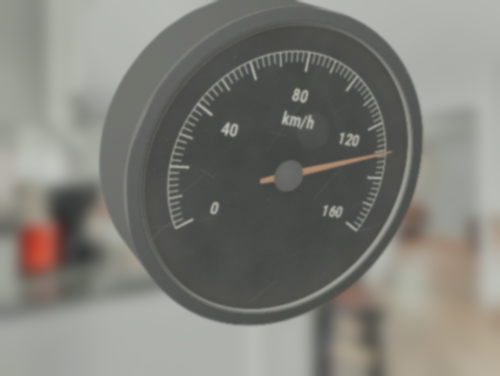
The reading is 130 km/h
